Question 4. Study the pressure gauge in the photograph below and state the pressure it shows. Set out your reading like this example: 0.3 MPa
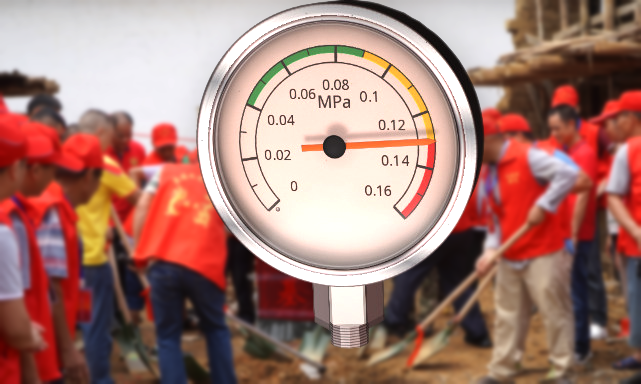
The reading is 0.13 MPa
